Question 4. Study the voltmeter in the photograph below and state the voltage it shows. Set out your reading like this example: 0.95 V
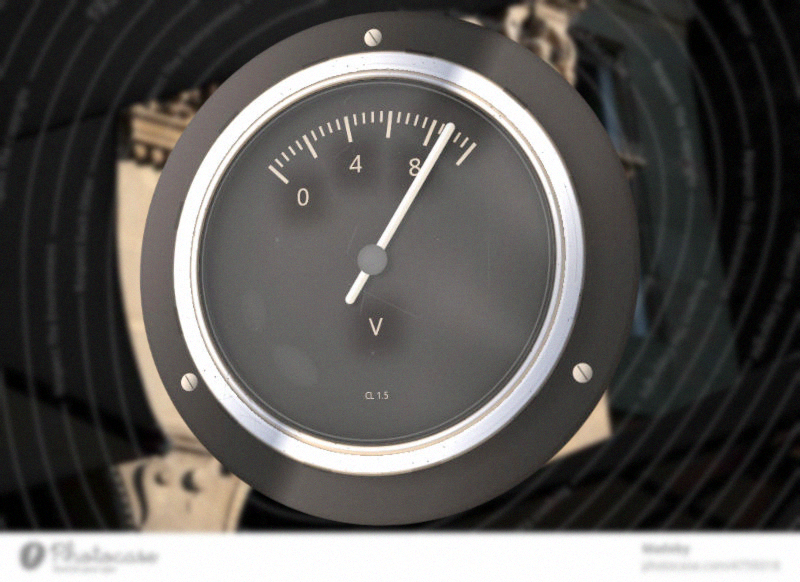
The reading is 8.8 V
